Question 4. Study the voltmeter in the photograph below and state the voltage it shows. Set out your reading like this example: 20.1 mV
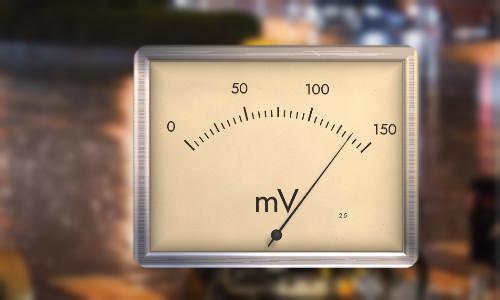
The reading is 135 mV
